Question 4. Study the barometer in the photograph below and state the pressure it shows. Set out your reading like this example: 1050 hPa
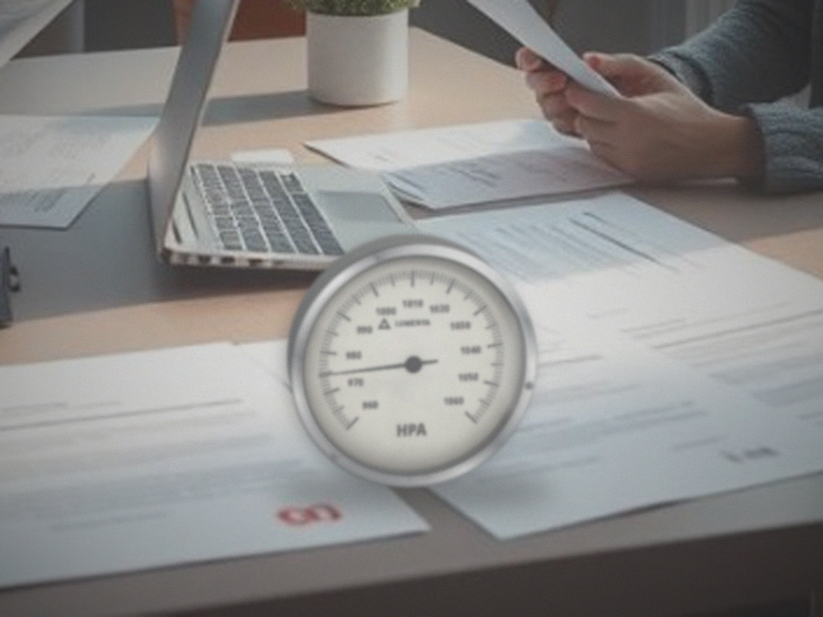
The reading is 975 hPa
